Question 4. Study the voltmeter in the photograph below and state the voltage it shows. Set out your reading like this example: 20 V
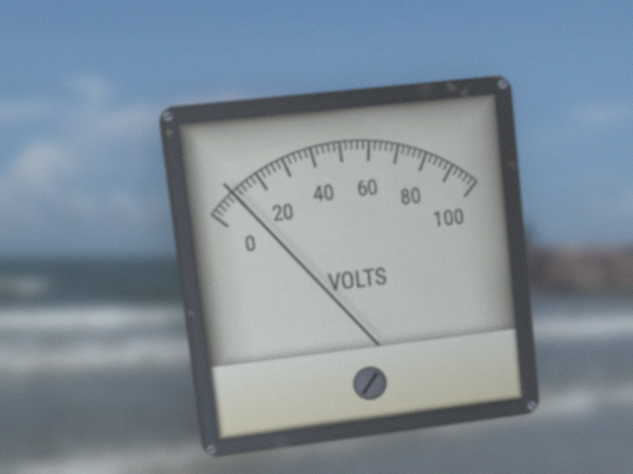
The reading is 10 V
